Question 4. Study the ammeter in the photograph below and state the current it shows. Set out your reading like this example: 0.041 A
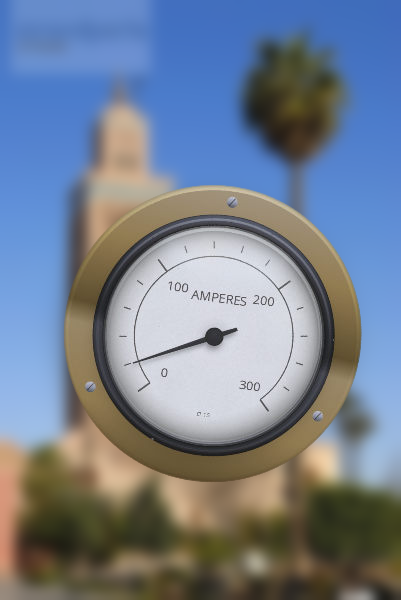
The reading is 20 A
